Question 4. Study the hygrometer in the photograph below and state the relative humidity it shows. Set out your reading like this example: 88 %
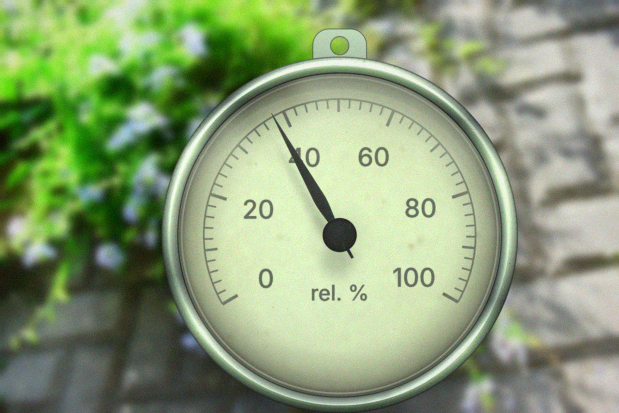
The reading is 38 %
